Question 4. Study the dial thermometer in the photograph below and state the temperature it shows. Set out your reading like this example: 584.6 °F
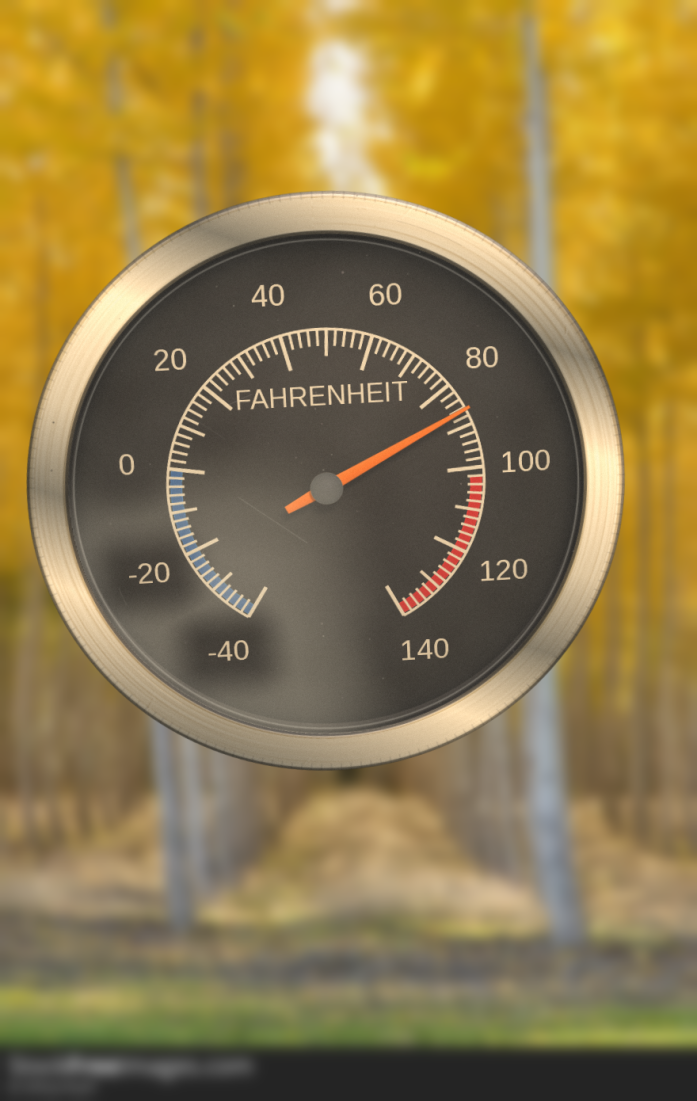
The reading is 86 °F
